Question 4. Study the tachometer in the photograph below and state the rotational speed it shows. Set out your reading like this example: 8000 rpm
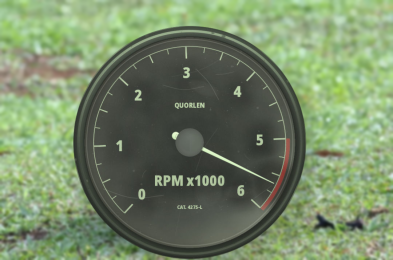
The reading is 5625 rpm
